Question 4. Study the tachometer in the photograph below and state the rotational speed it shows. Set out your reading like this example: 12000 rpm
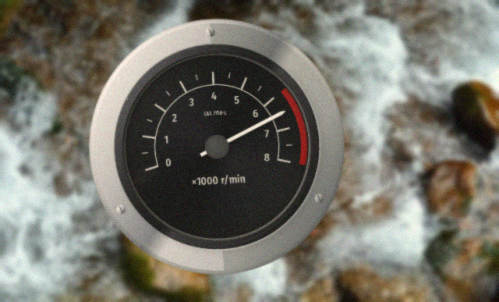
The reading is 6500 rpm
